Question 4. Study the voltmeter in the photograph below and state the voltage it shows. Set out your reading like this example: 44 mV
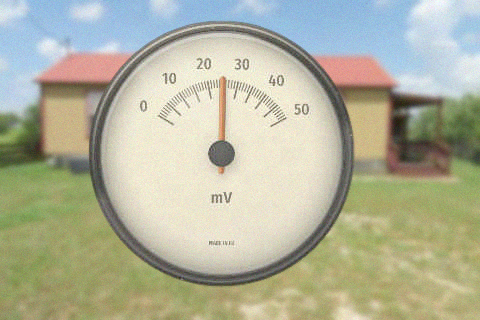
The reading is 25 mV
